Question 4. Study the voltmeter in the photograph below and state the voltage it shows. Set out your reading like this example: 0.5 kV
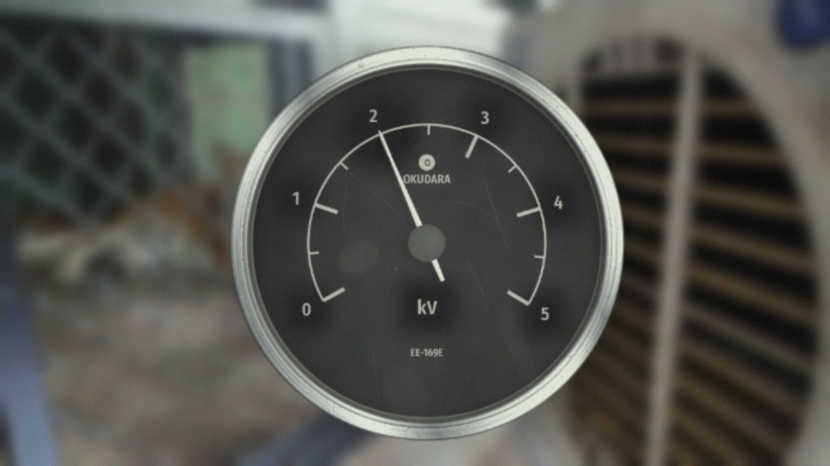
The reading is 2 kV
